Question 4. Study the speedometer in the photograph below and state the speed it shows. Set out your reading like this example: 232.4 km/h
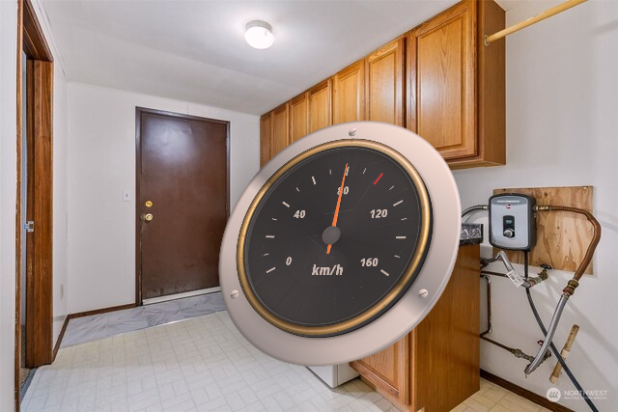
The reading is 80 km/h
